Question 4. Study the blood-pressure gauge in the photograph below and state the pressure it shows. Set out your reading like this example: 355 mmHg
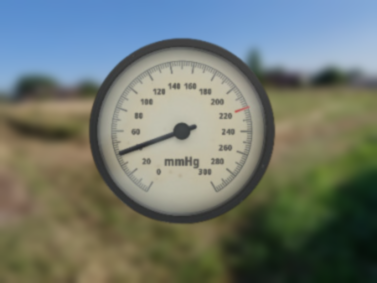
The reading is 40 mmHg
